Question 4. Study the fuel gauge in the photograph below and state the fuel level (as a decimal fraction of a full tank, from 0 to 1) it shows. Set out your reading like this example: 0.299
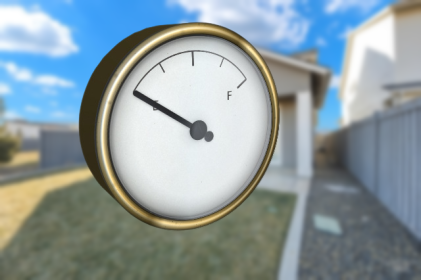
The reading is 0
